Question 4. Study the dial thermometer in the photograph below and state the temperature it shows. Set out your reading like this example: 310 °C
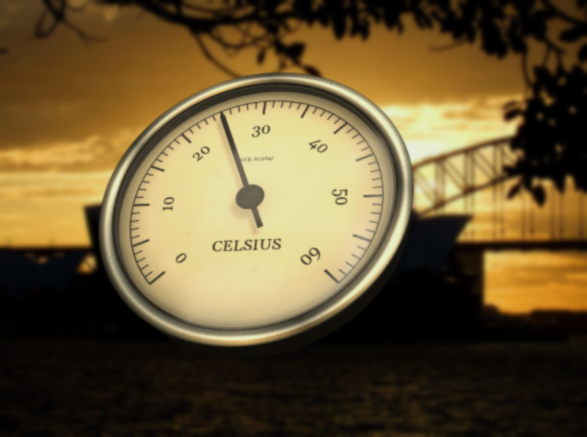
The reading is 25 °C
